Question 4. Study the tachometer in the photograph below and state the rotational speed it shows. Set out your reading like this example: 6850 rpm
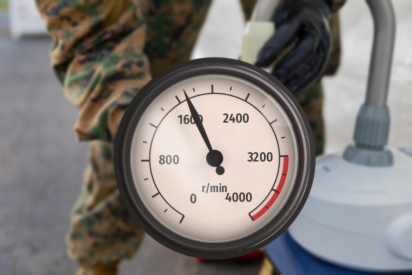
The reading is 1700 rpm
